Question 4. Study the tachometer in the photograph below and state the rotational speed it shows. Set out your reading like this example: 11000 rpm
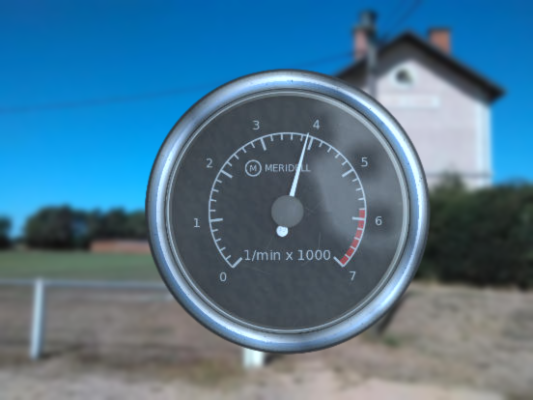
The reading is 3900 rpm
